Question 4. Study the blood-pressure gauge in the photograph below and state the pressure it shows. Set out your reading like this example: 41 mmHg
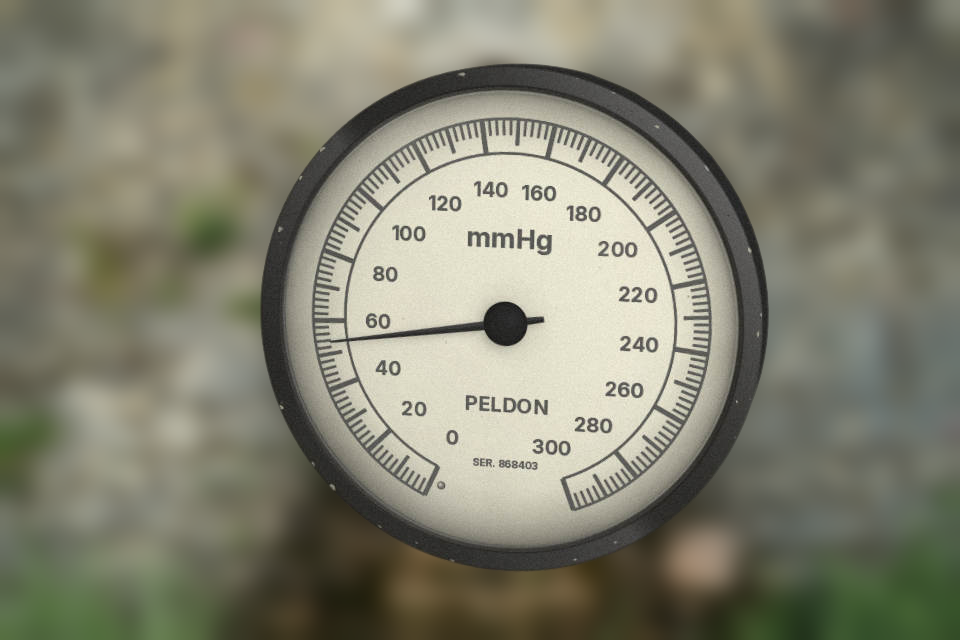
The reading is 54 mmHg
